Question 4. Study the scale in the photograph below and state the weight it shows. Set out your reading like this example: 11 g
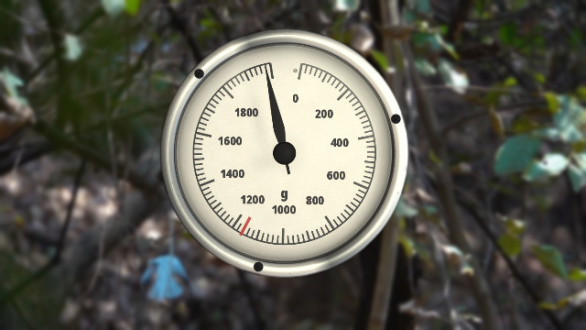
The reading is 1980 g
